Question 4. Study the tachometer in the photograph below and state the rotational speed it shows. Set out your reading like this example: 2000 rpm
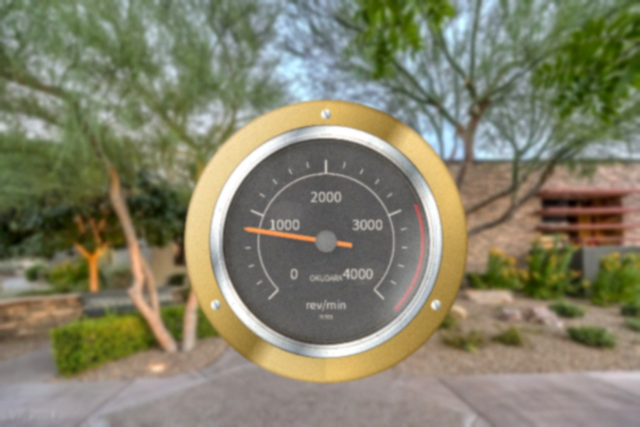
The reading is 800 rpm
